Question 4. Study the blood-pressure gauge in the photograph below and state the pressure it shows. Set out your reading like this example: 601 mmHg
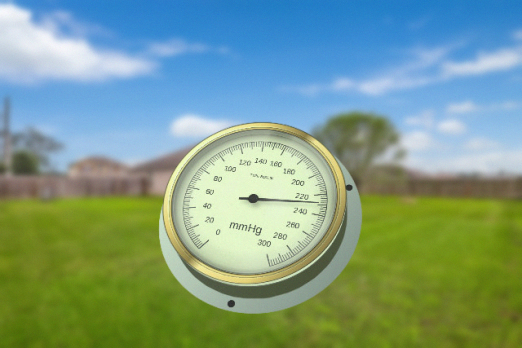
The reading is 230 mmHg
